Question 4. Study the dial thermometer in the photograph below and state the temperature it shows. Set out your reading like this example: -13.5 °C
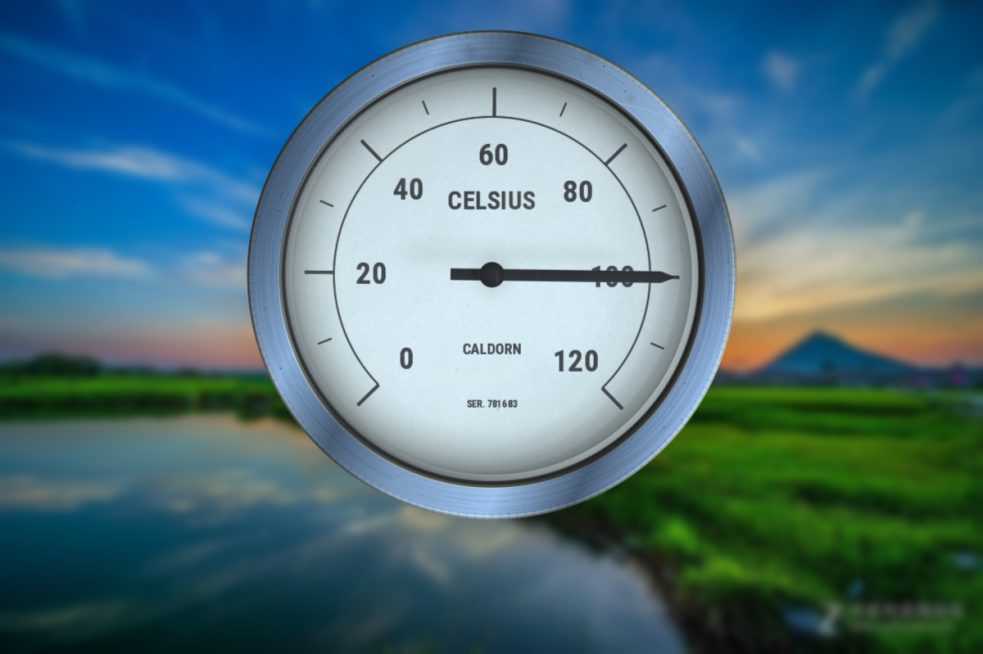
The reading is 100 °C
